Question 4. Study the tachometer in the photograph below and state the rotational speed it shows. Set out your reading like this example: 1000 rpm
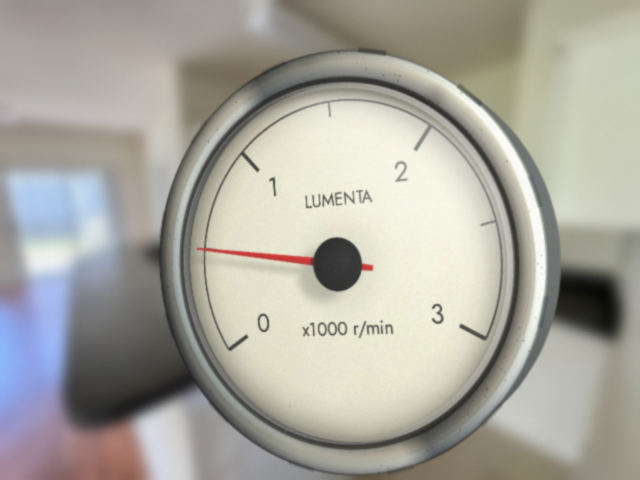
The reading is 500 rpm
